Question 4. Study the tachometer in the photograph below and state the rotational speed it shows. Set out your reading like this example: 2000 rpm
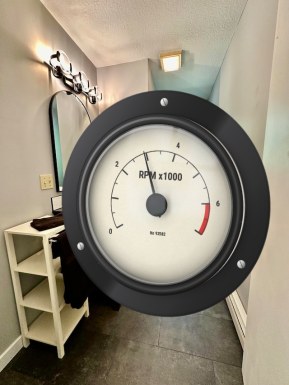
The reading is 3000 rpm
